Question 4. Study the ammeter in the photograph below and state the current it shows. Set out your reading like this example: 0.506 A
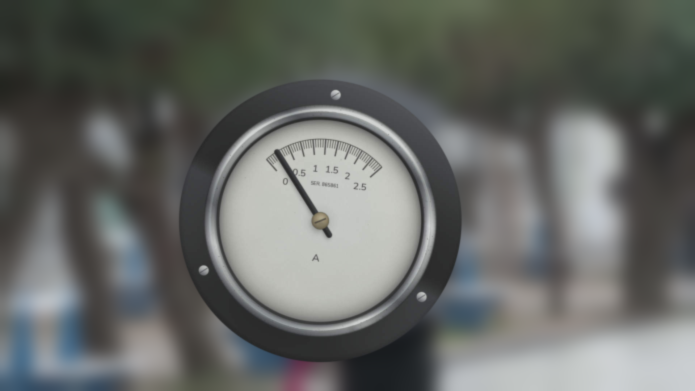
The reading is 0.25 A
